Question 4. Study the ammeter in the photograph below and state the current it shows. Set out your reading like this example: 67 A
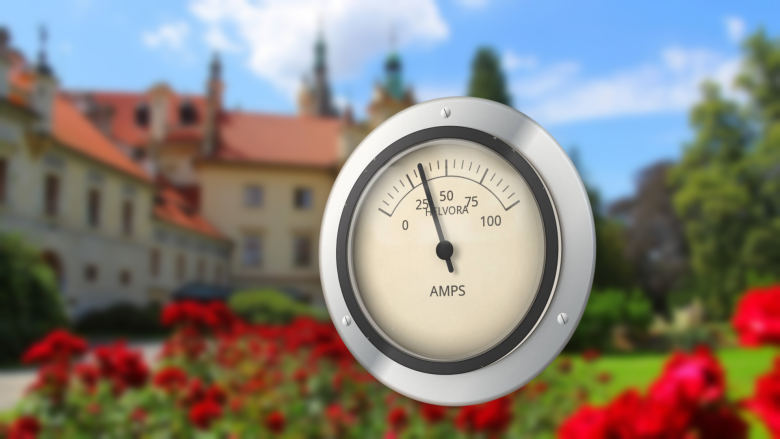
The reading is 35 A
